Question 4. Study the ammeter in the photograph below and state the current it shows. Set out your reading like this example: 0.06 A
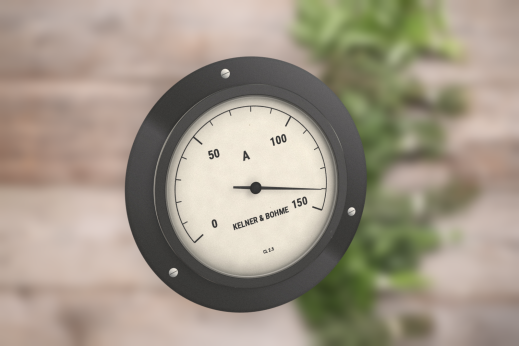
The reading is 140 A
